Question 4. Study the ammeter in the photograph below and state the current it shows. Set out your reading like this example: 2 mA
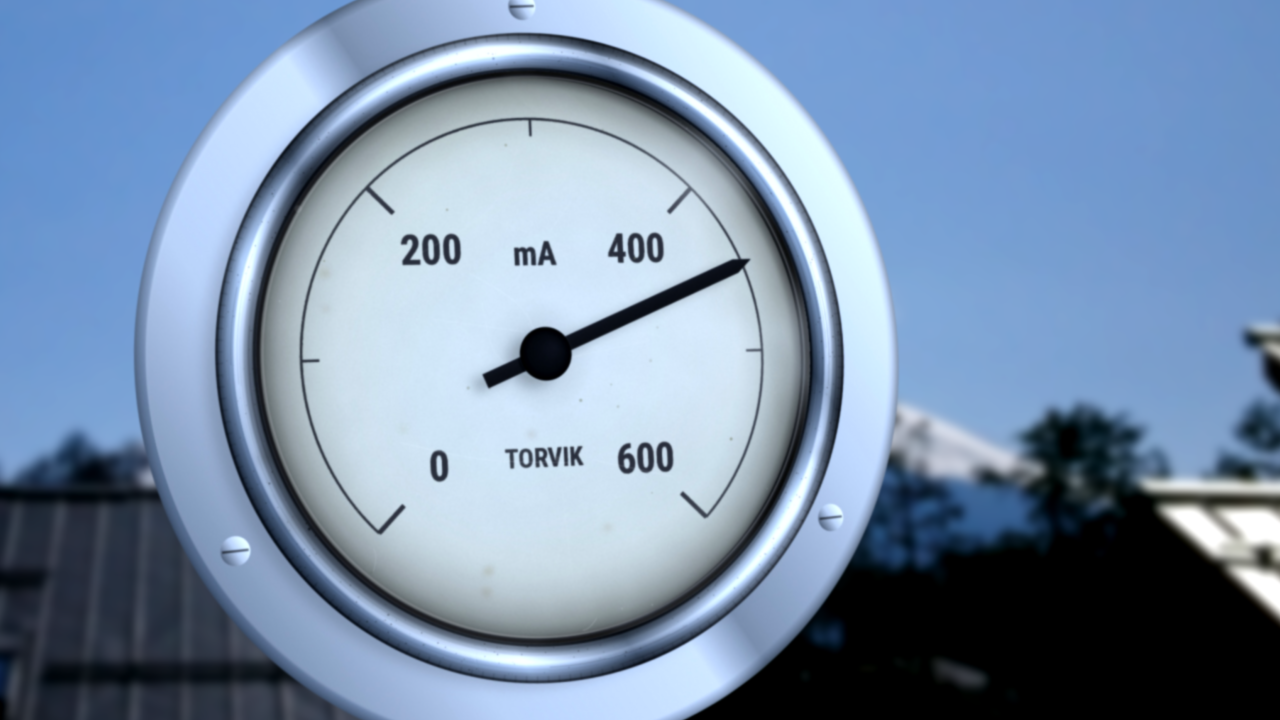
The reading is 450 mA
